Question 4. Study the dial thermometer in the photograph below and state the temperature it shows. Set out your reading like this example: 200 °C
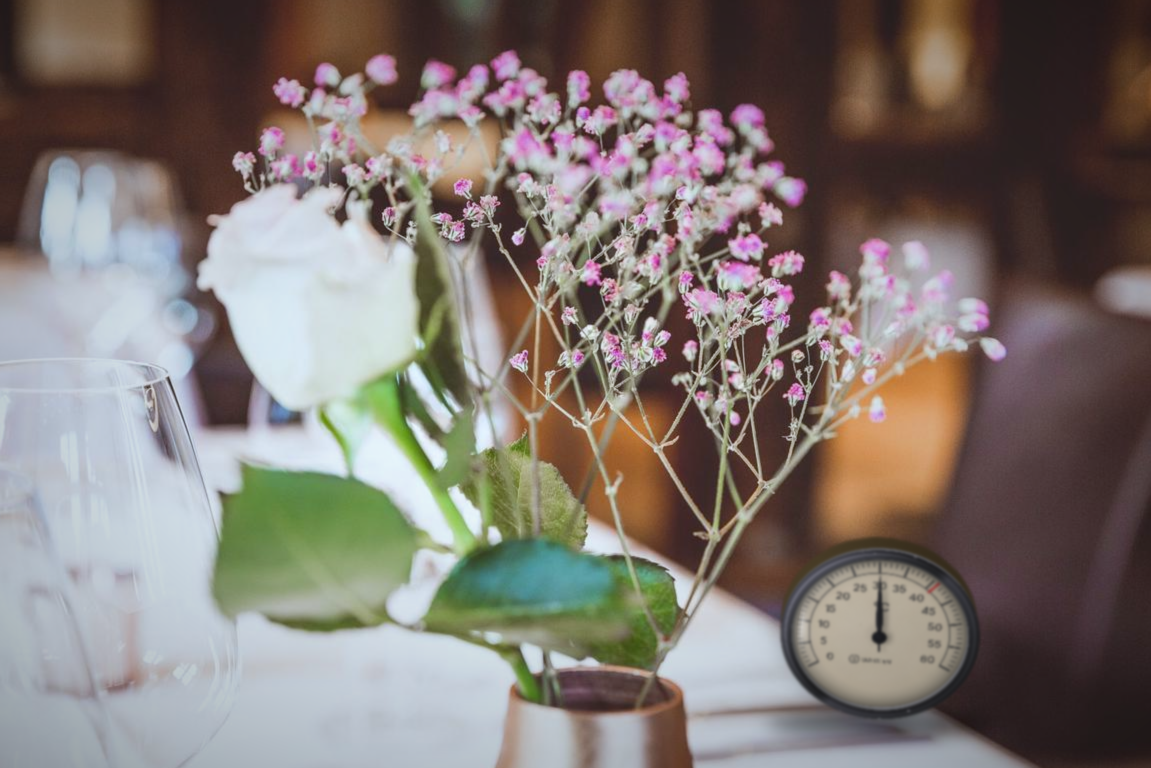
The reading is 30 °C
